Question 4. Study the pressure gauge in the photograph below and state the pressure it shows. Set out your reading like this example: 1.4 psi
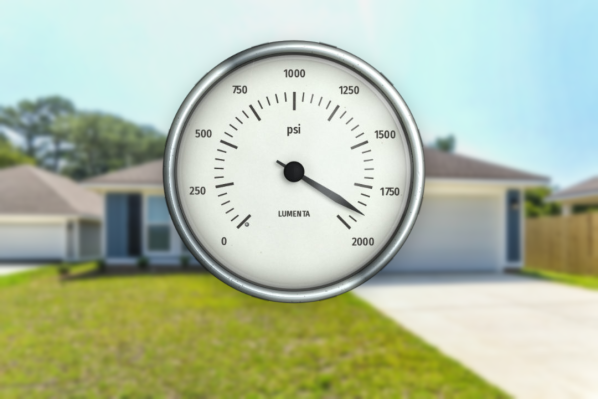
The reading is 1900 psi
